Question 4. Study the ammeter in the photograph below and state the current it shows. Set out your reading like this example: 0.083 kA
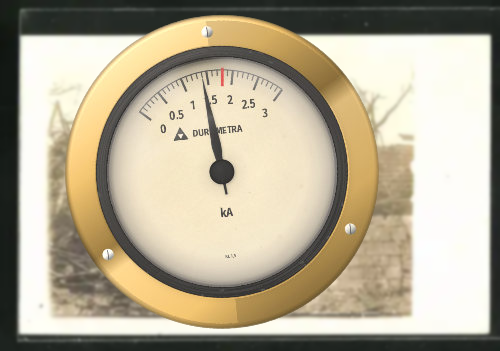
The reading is 1.4 kA
